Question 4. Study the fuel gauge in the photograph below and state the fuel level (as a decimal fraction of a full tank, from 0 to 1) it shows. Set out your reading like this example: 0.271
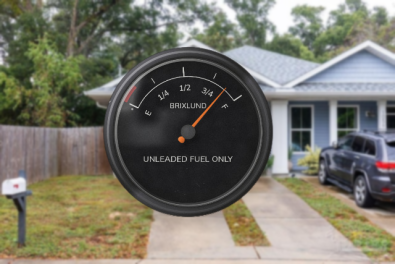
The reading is 0.875
